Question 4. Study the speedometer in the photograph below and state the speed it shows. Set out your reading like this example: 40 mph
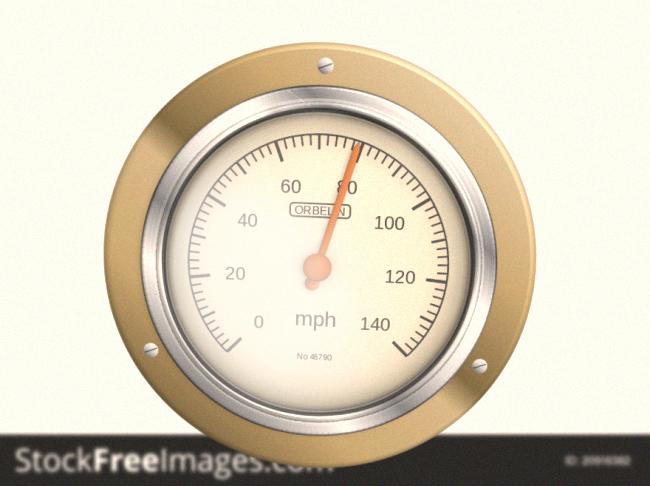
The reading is 79 mph
